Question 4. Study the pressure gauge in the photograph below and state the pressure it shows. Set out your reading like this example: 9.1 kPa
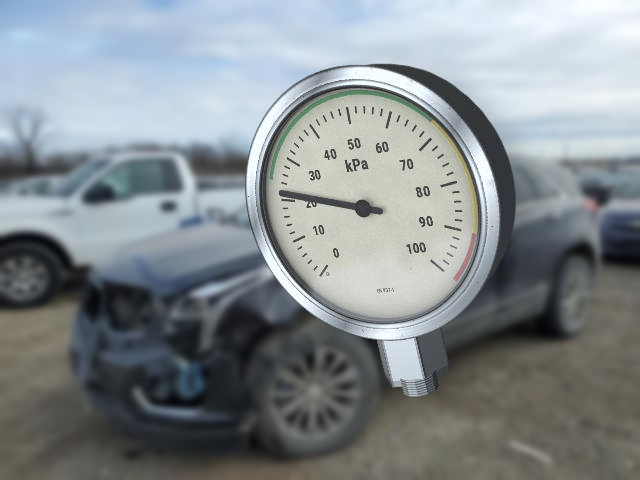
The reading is 22 kPa
